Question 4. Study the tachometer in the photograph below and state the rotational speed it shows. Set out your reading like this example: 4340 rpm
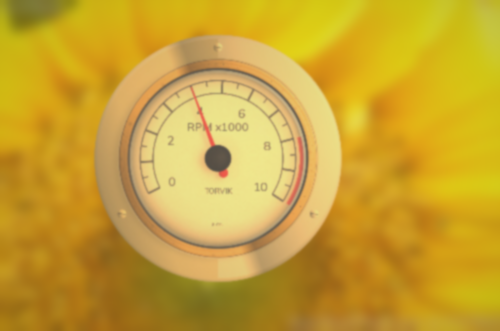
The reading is 4000 rpm
